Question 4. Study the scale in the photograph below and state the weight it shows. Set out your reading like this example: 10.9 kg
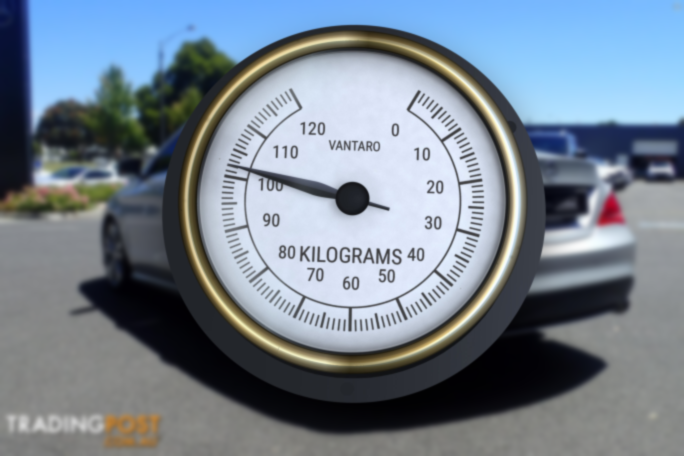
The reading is 102 kg
